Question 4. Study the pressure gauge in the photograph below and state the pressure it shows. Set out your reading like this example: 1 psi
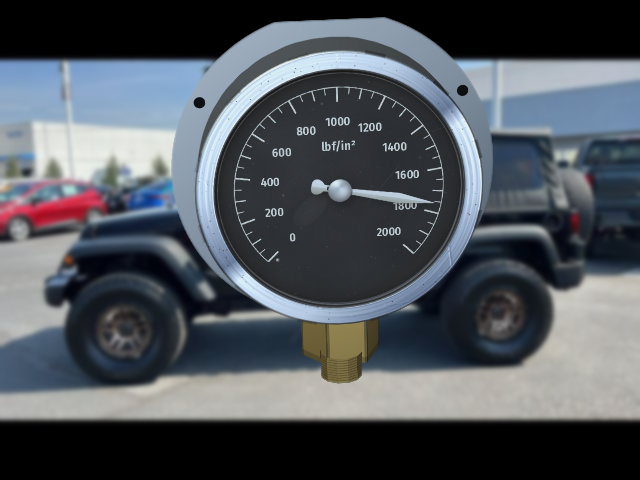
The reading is 1750 psi
